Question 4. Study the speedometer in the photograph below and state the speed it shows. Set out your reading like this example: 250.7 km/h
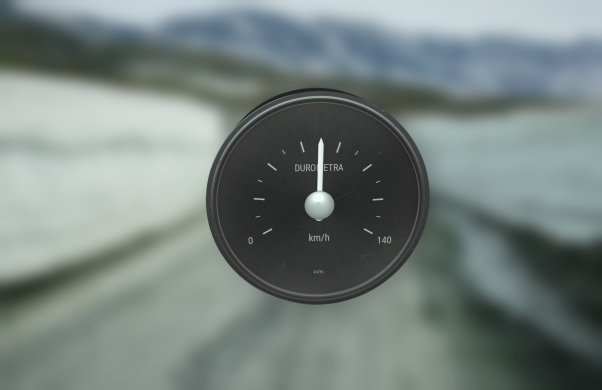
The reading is 70 km/h
